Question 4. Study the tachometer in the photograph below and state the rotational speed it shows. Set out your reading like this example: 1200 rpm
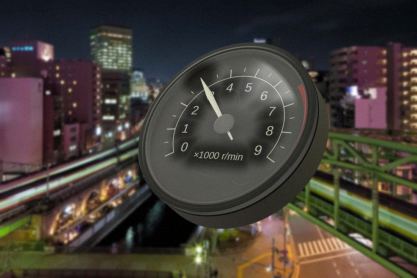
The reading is 3000 rpm
